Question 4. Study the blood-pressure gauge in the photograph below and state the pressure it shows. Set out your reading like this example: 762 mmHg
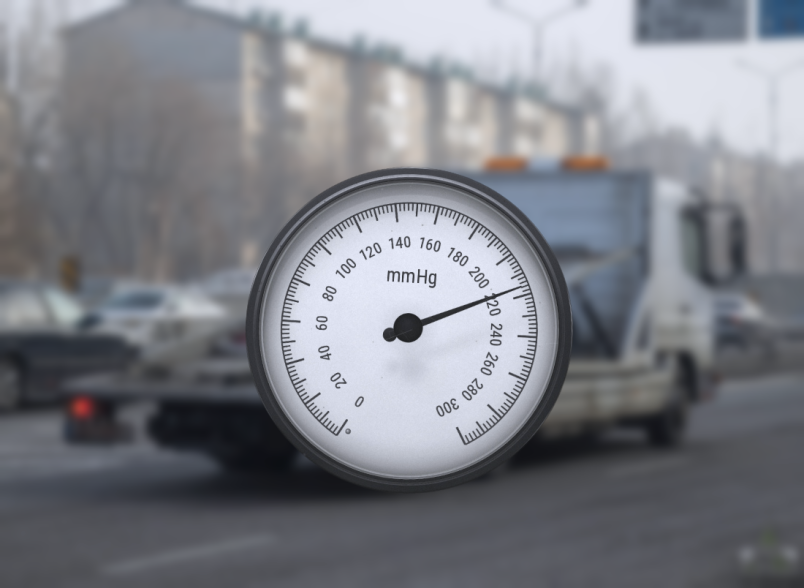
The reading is 216 mmHg
